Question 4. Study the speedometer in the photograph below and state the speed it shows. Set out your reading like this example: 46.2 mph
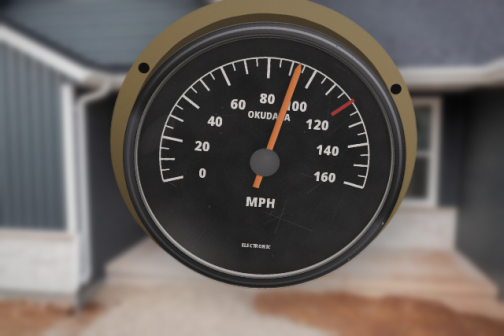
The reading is 92.5 mph
